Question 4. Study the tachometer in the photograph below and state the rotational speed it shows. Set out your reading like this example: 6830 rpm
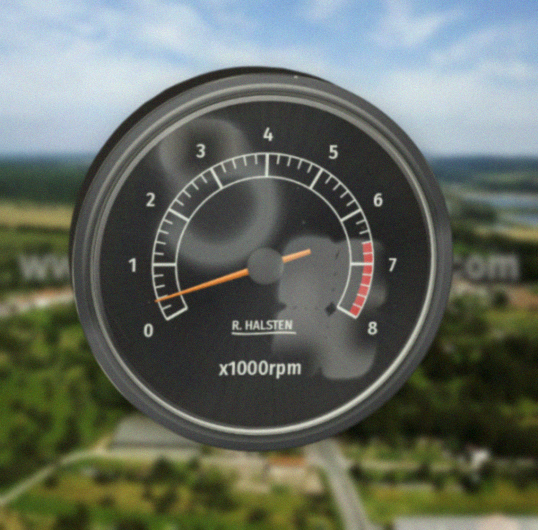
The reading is 400 rpm
